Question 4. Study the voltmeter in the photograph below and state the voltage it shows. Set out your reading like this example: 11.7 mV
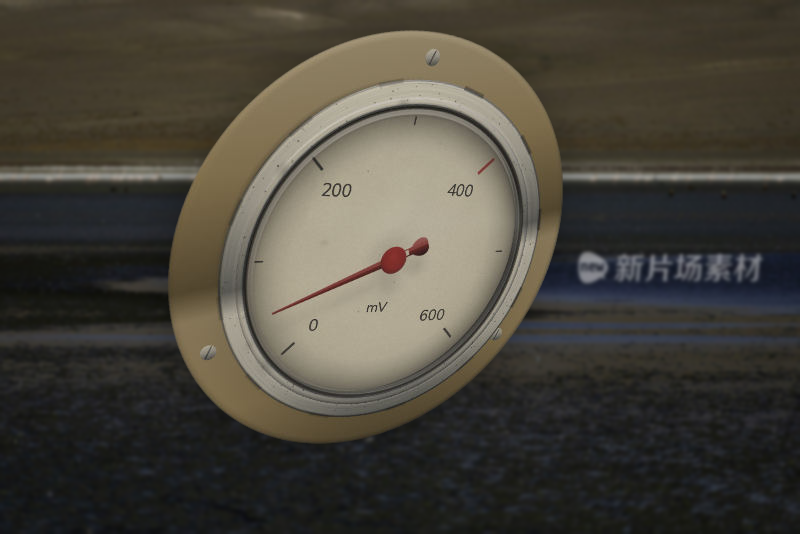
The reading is 50 mV
